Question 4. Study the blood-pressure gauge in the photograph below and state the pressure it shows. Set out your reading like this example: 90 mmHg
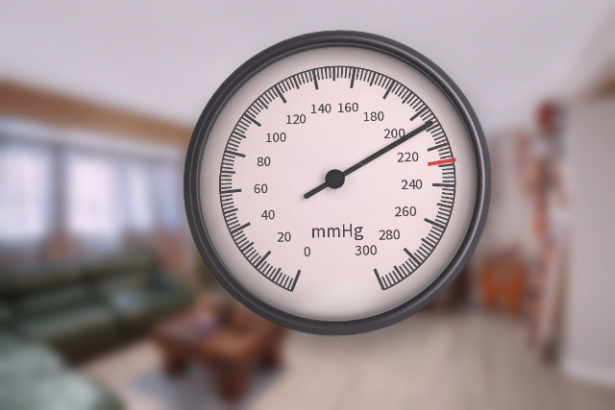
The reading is 208 mmHg
